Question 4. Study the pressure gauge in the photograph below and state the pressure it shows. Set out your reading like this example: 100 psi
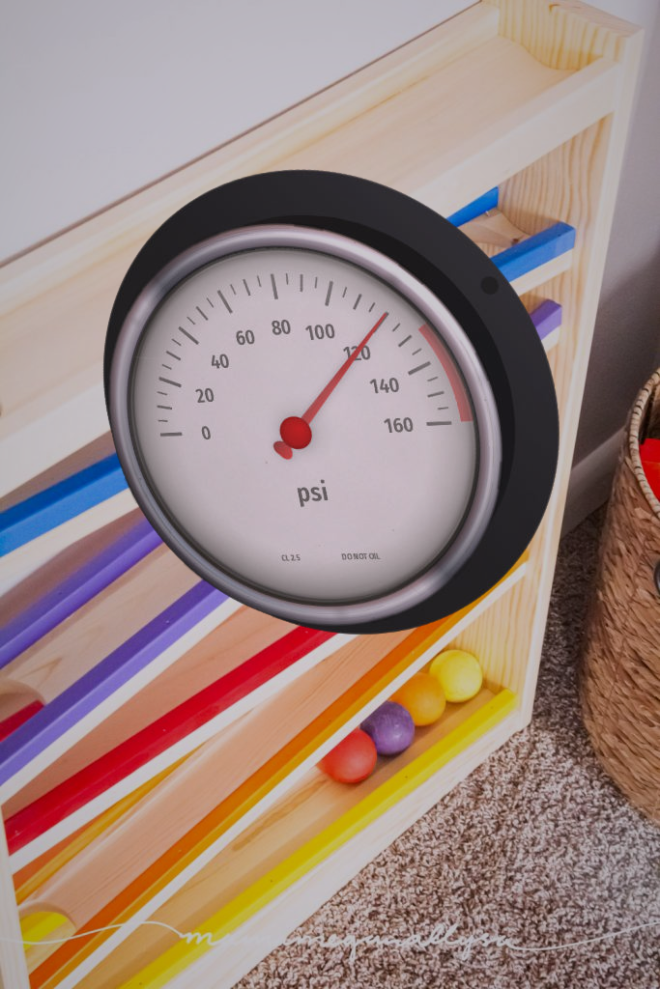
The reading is 120 psi
